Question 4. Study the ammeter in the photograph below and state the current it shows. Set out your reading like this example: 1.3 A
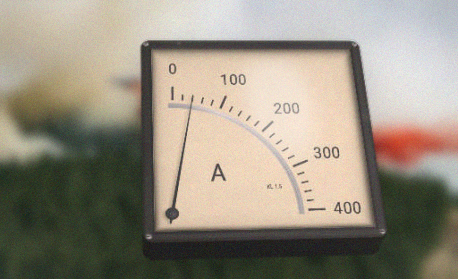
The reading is 40 A
